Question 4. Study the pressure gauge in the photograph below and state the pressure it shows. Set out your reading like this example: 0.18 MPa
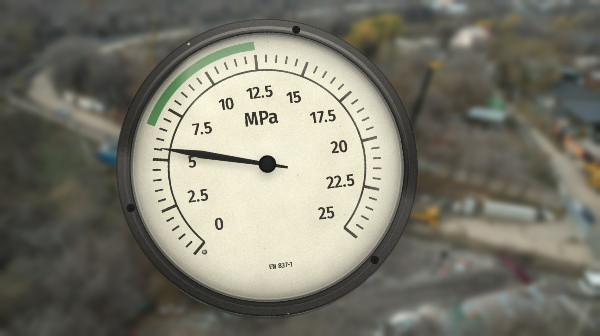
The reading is 5.5 MPa
